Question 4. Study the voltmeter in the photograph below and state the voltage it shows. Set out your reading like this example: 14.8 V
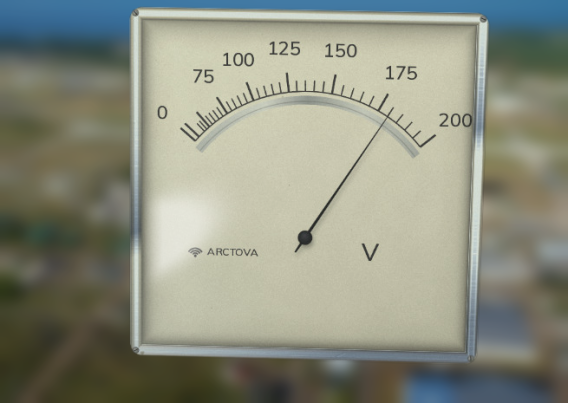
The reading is 180 V
